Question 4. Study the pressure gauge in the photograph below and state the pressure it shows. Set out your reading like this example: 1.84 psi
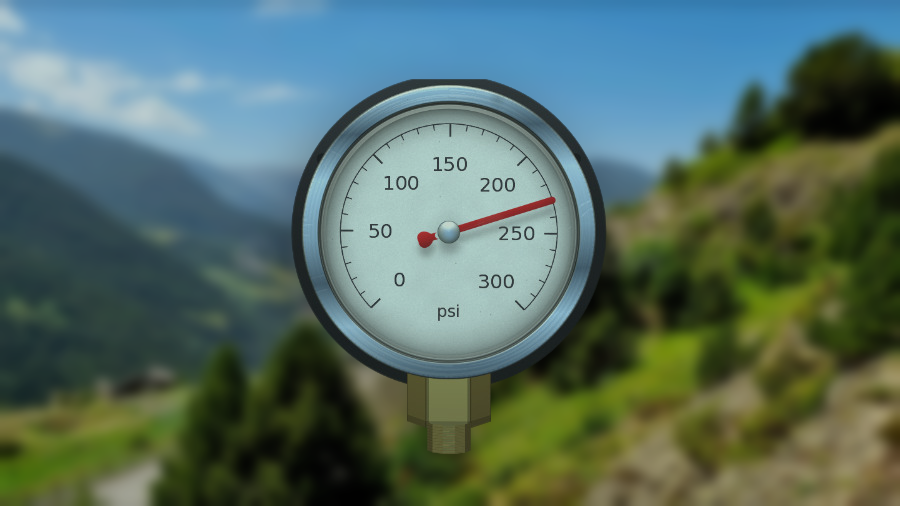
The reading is 230 psi
